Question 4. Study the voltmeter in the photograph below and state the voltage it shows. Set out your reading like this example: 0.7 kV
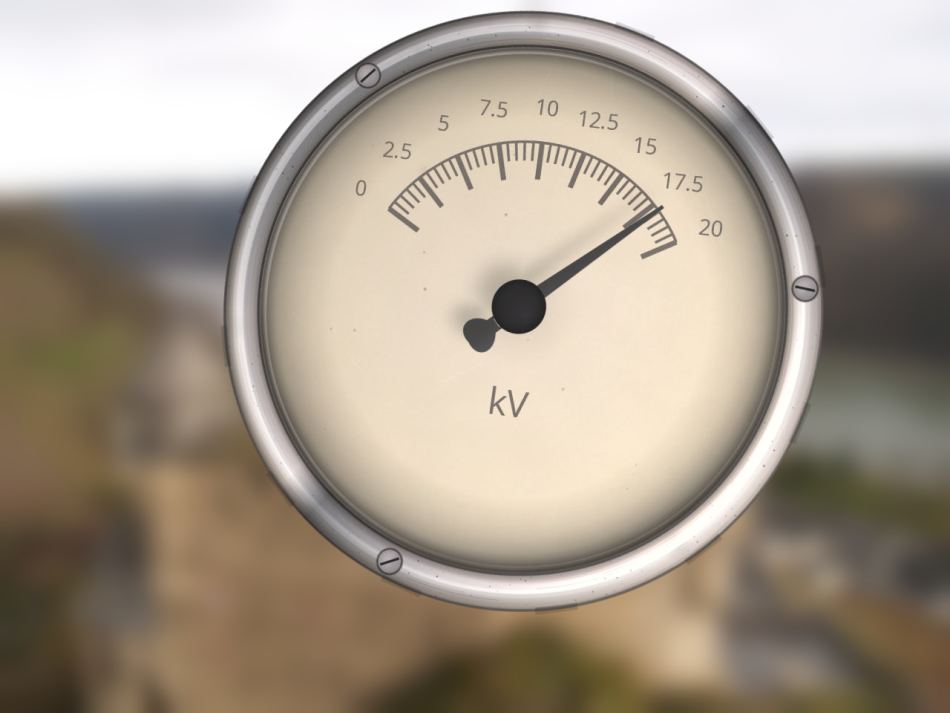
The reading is 18 kV
